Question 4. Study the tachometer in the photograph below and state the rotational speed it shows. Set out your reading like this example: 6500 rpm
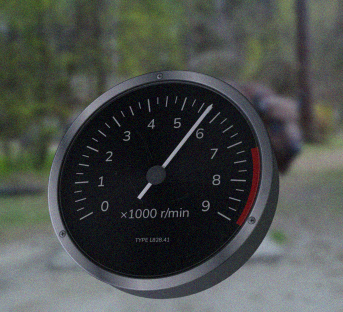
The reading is 5750 rpm
